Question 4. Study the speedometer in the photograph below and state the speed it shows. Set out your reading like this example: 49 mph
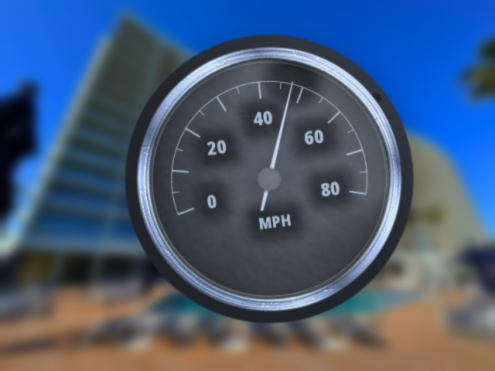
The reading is 47.5 mph
